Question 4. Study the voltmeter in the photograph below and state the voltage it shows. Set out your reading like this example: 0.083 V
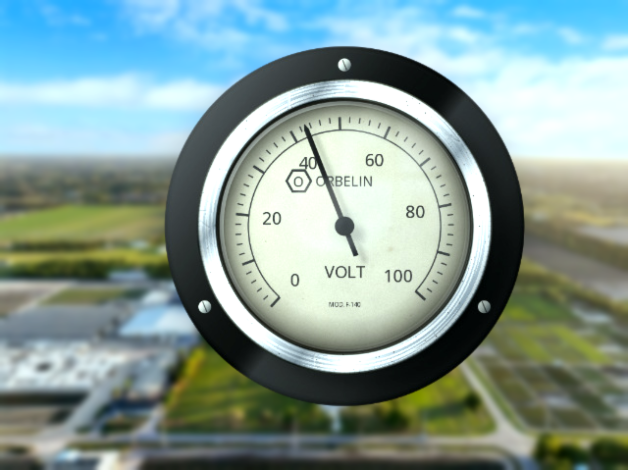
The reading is 43 V
